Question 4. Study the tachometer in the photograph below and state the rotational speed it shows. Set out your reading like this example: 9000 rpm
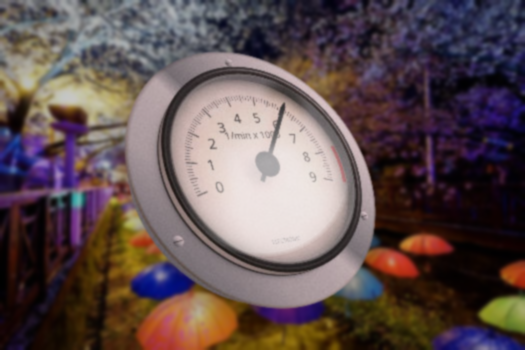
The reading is 6000 rpm
